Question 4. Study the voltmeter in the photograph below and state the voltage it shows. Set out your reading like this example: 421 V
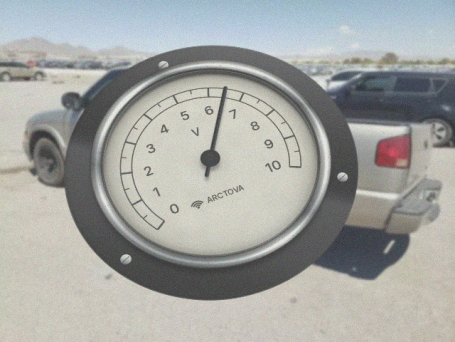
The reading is 6.5 V
